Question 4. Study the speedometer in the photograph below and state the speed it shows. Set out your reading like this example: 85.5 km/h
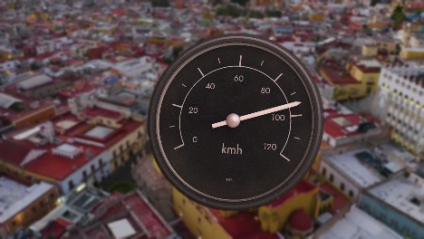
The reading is 95 km/h
